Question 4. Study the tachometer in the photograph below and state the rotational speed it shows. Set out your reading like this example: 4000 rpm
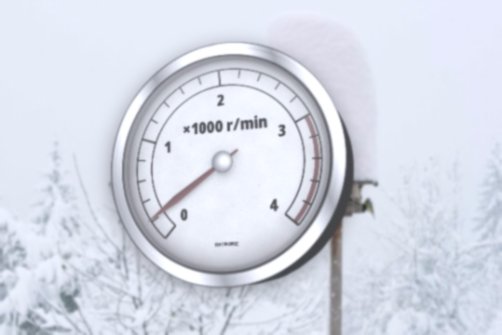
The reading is 200 rpm
